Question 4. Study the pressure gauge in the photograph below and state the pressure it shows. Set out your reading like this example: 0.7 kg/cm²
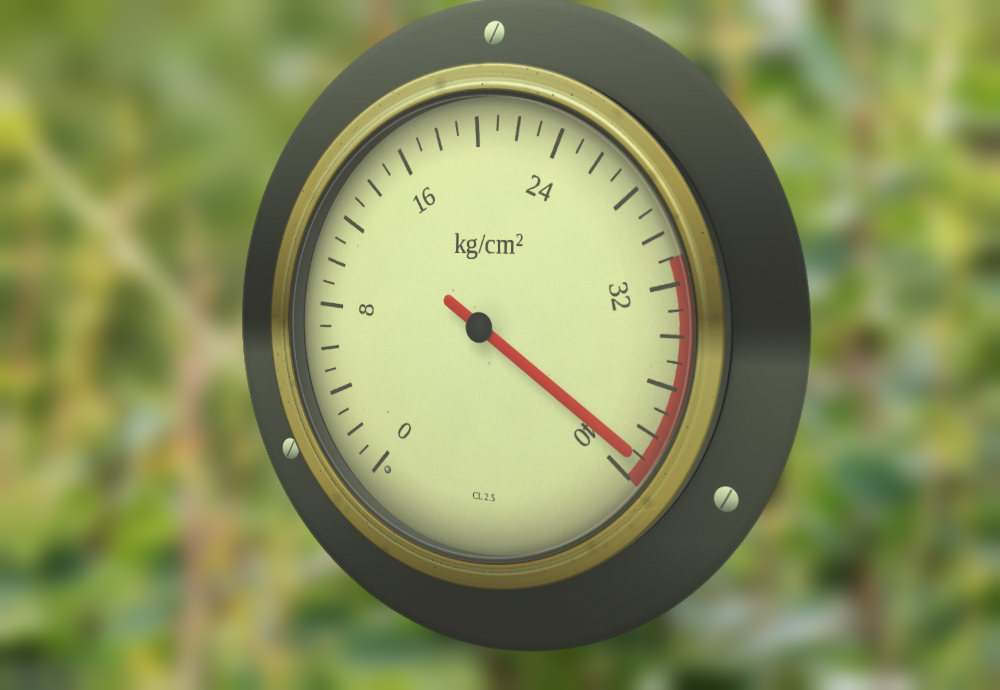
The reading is 39 kg/cm²
